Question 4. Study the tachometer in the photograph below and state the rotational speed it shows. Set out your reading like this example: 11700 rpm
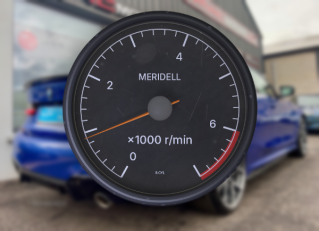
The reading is 900 rpm
